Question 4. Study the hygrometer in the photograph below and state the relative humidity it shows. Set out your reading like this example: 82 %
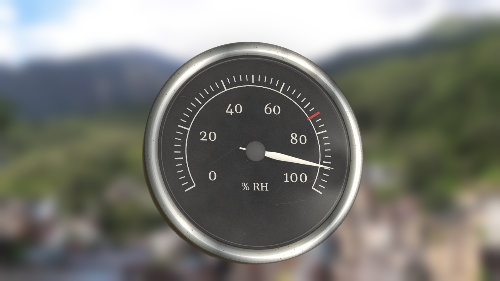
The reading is 92 %
